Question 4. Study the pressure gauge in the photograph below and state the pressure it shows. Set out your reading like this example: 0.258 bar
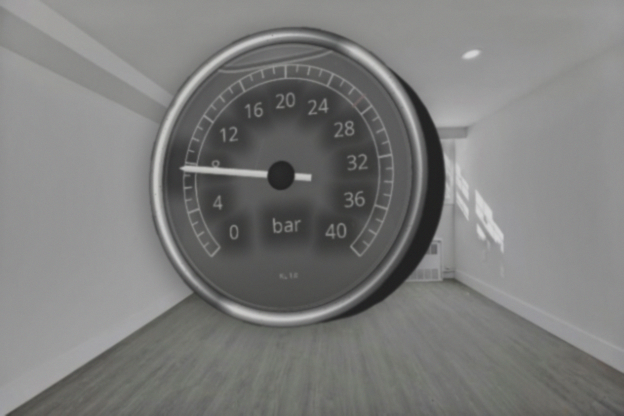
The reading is 7.5 bar
